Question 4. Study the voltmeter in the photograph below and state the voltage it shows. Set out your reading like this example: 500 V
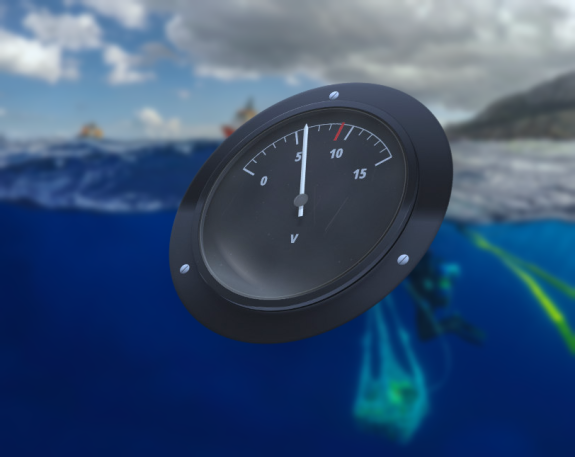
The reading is 6 V
